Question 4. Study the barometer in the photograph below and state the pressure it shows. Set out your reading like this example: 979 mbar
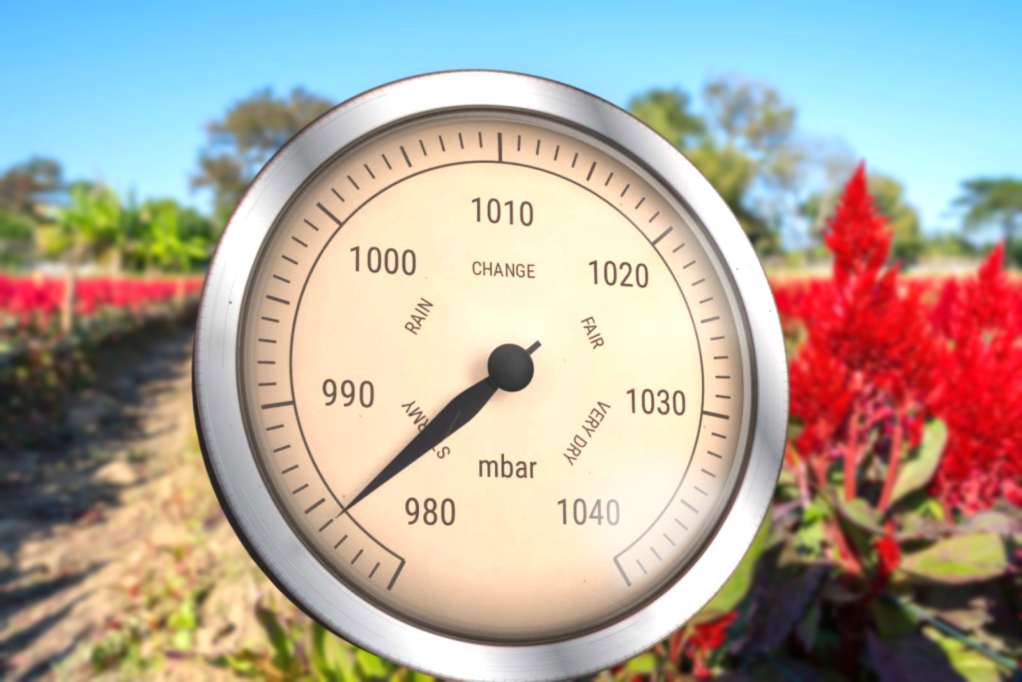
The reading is 984 mbar
